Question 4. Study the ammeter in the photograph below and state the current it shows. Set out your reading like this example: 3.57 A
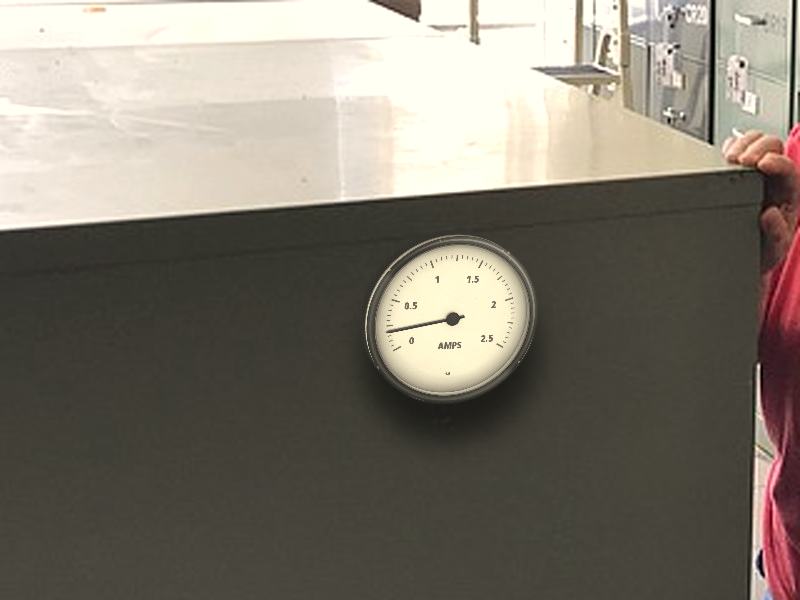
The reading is 0.2 A
